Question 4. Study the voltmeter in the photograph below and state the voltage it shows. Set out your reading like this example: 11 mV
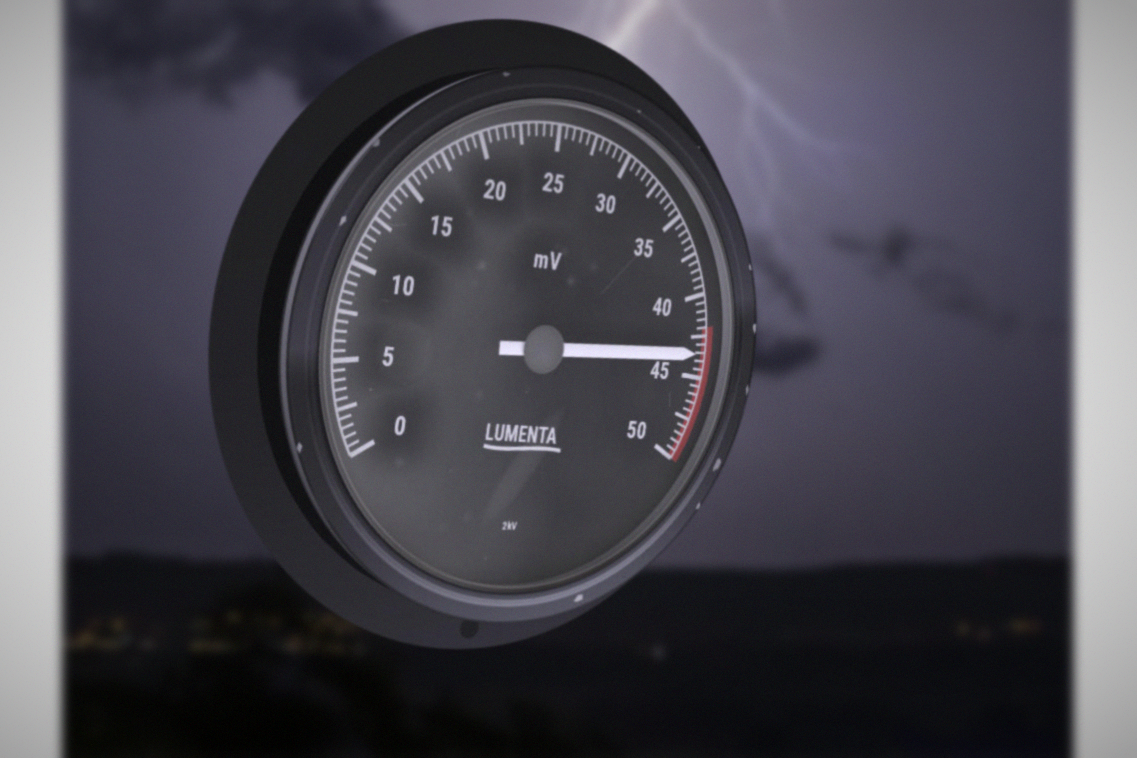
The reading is 43.5 mV
